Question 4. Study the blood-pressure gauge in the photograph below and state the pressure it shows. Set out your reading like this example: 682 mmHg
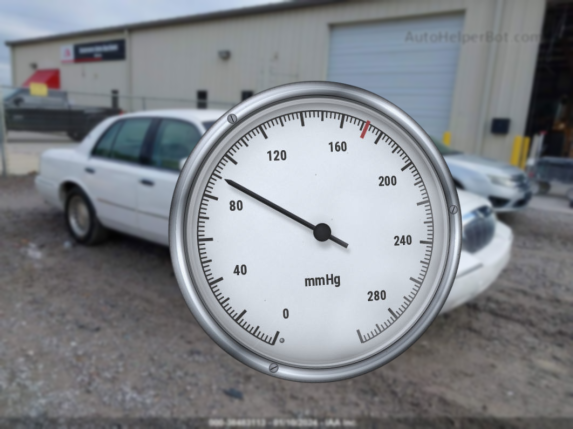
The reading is 90 mmHg
